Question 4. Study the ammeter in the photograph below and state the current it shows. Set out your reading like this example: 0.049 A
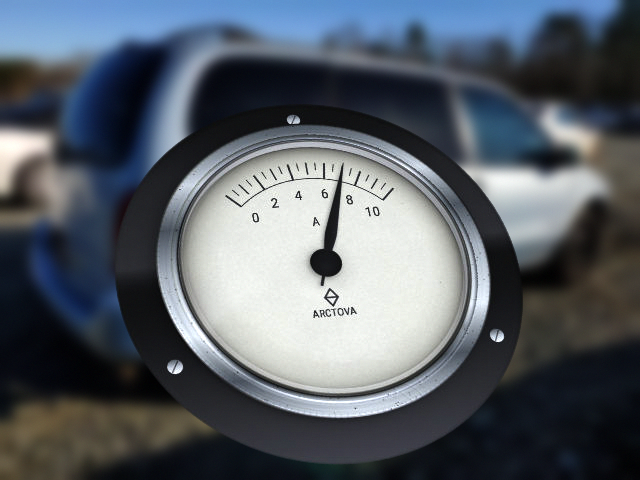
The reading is 7 A
